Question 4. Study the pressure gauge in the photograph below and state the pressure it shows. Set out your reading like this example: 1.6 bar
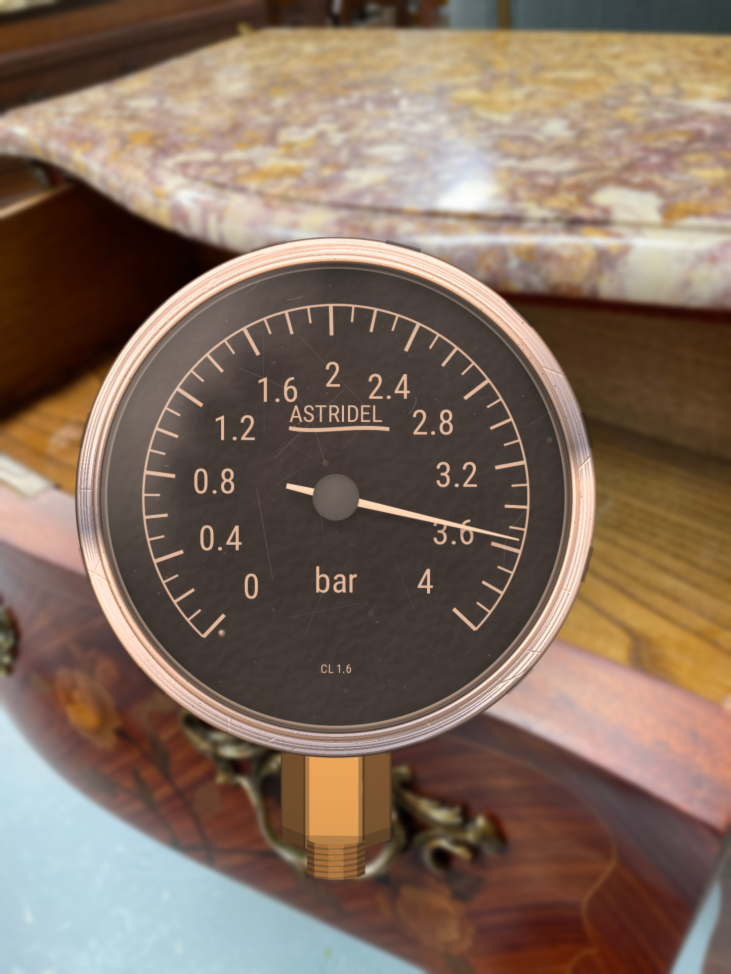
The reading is 3.55 bar
